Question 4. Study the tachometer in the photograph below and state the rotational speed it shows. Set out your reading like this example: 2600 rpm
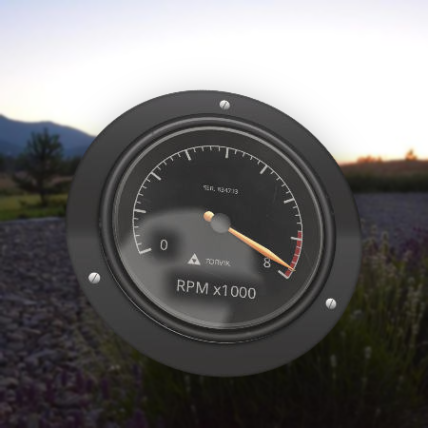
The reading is 7800 rpm
